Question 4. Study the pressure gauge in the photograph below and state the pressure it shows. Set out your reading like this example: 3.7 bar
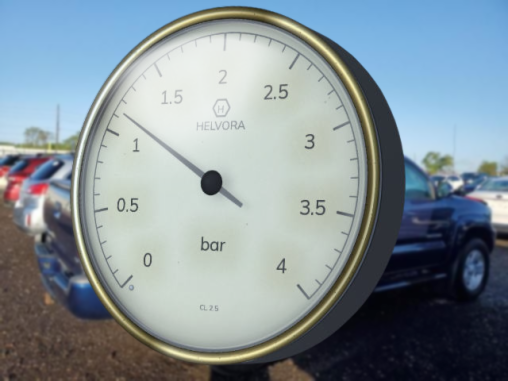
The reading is 1.15 bar
